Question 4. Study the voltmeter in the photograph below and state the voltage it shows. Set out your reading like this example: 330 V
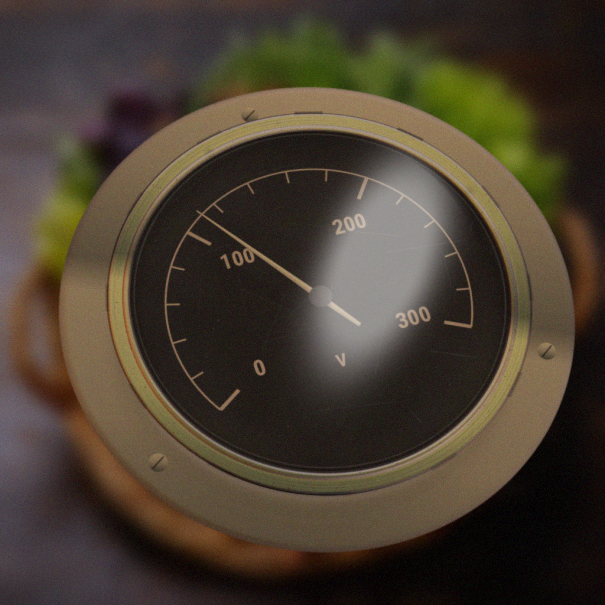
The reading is 110 V
